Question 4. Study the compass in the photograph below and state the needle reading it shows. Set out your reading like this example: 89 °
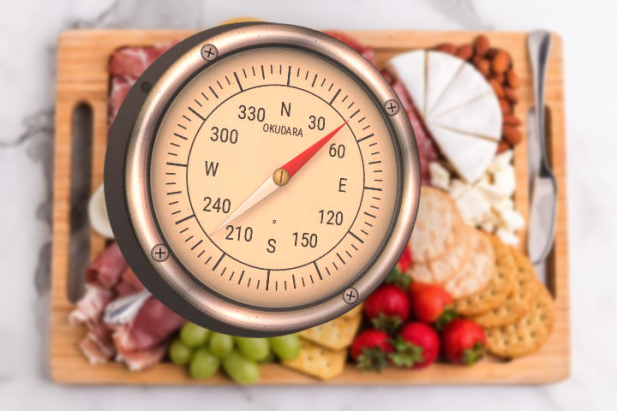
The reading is 45 °
